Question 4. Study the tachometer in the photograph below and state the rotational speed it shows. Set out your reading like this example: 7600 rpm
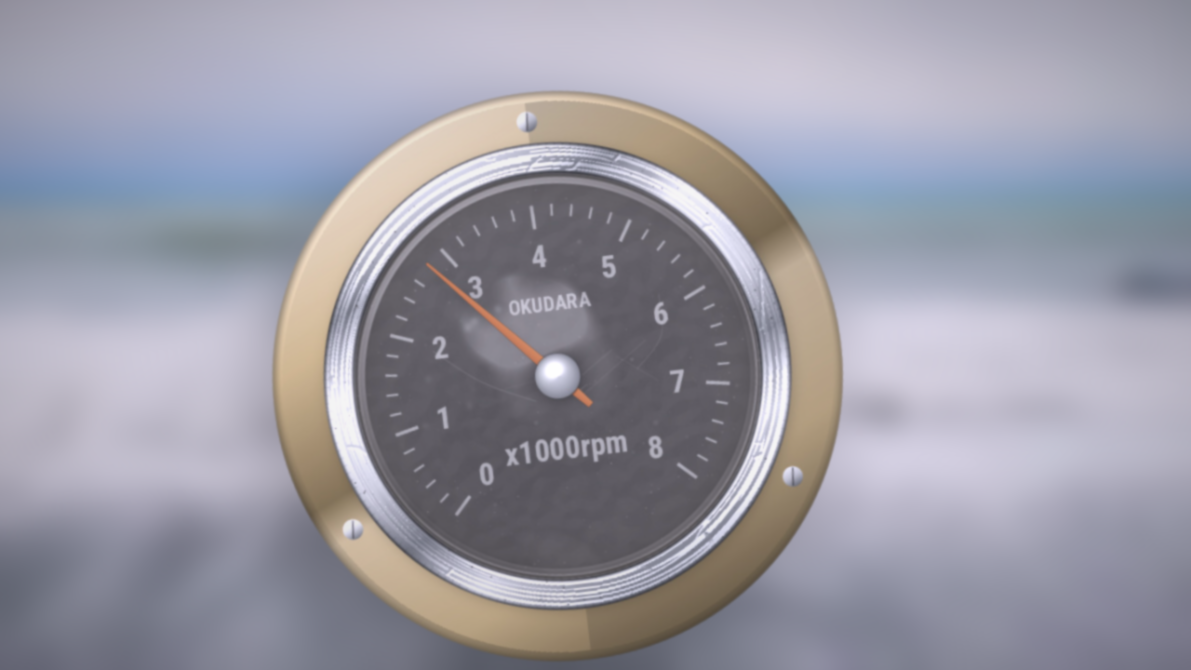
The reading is 2800 rpm
